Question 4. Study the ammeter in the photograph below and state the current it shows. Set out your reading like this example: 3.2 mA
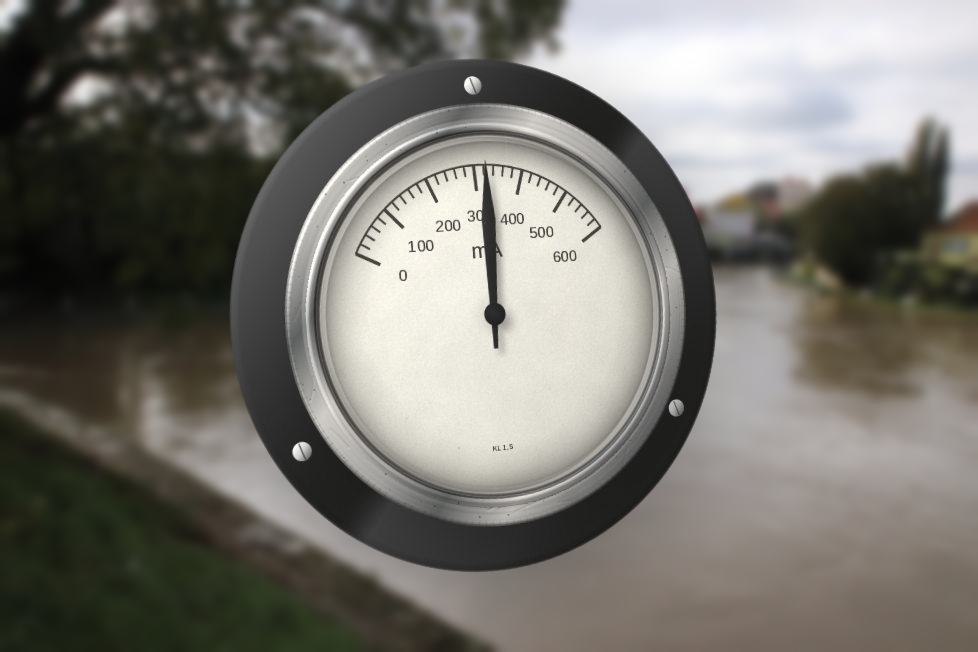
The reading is 320 mA
